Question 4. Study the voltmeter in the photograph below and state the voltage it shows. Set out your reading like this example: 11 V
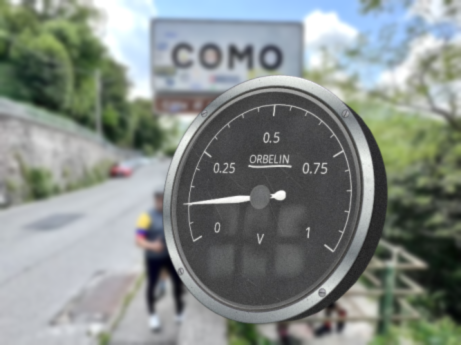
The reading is 0.1 V
